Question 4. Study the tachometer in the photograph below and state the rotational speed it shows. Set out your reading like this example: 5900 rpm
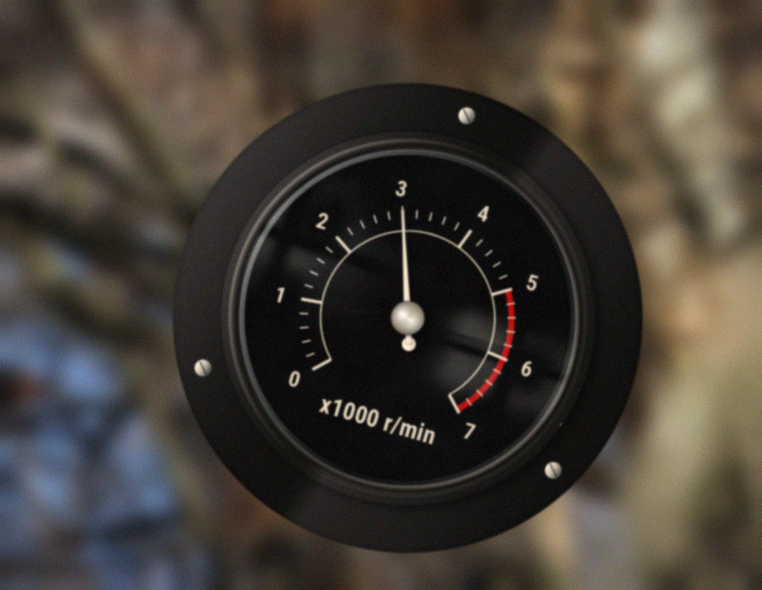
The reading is 3000 rpm
